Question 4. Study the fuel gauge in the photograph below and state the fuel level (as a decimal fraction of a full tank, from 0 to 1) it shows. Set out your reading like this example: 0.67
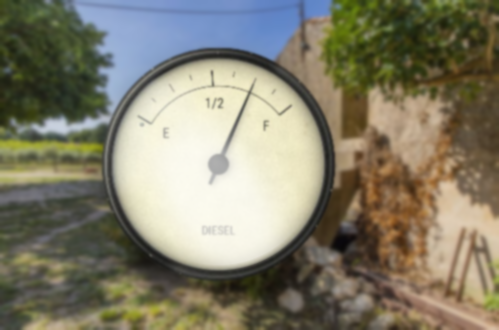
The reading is 0.75
